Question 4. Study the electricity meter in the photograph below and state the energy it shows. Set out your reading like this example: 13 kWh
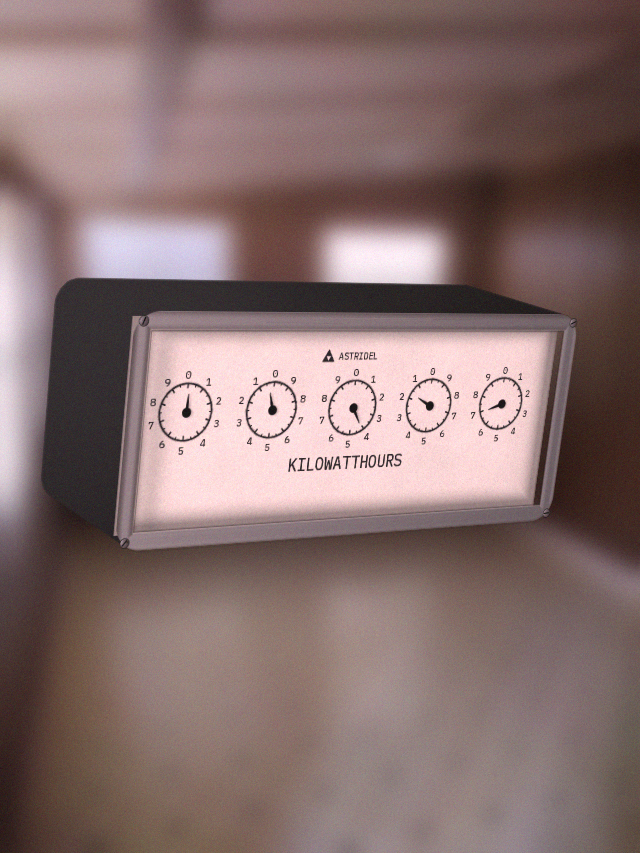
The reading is 417 kWh
